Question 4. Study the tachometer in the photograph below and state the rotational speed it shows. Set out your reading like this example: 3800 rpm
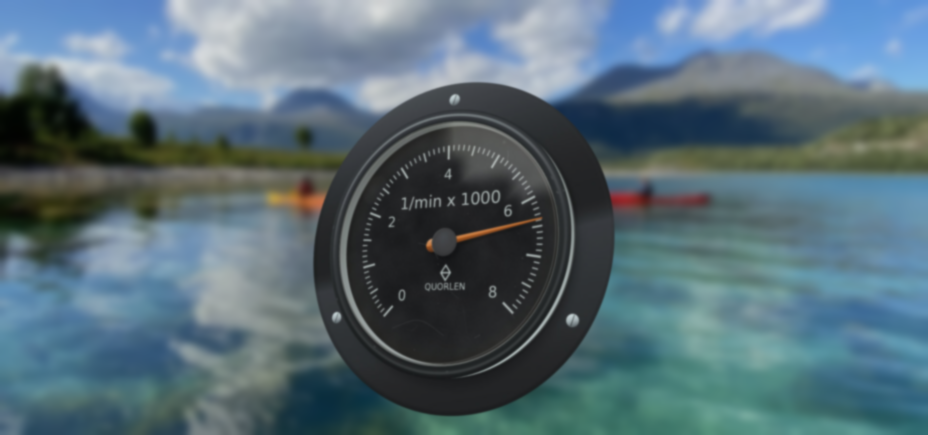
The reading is 6400 rpm
